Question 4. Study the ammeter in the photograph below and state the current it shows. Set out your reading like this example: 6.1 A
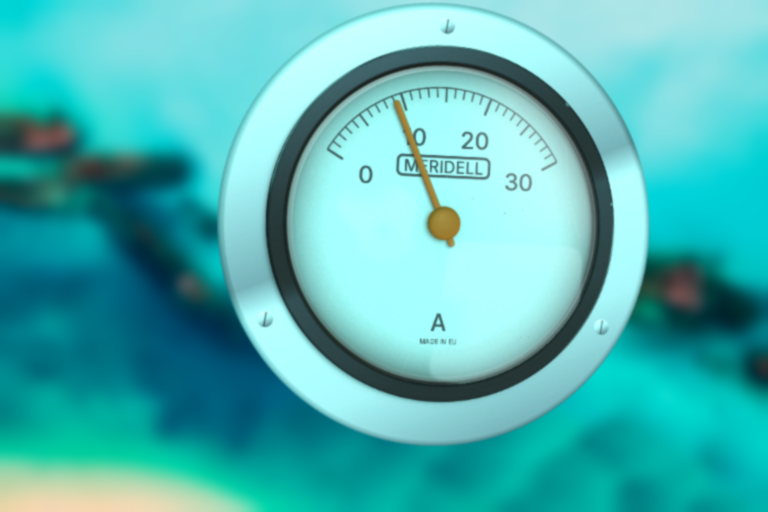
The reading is 9 A
